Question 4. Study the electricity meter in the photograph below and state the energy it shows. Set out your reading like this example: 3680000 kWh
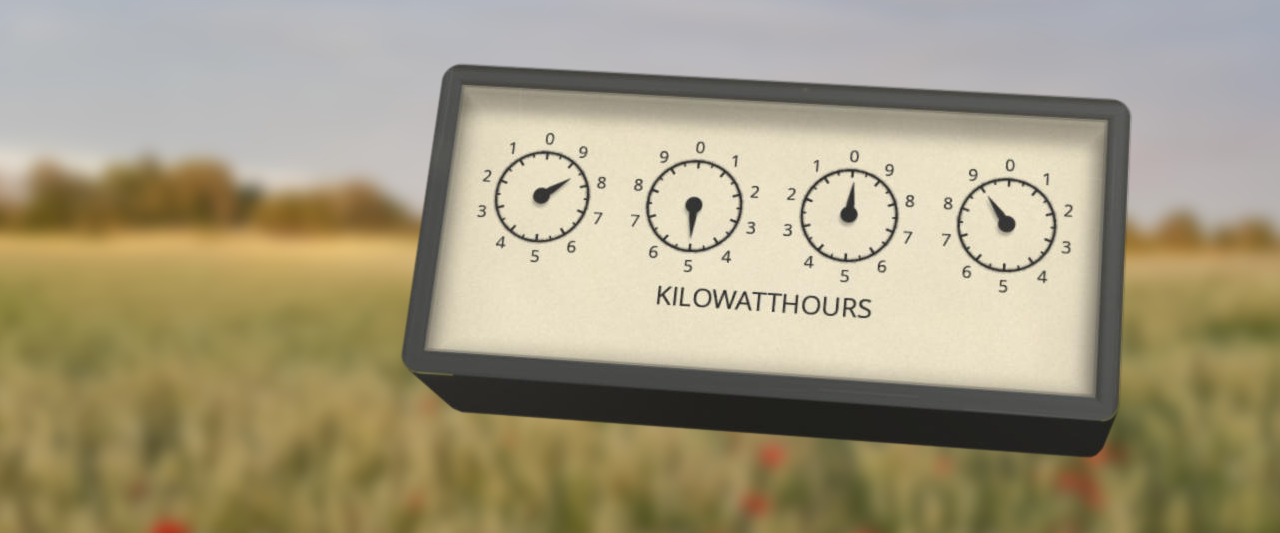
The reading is 8499 kWh
